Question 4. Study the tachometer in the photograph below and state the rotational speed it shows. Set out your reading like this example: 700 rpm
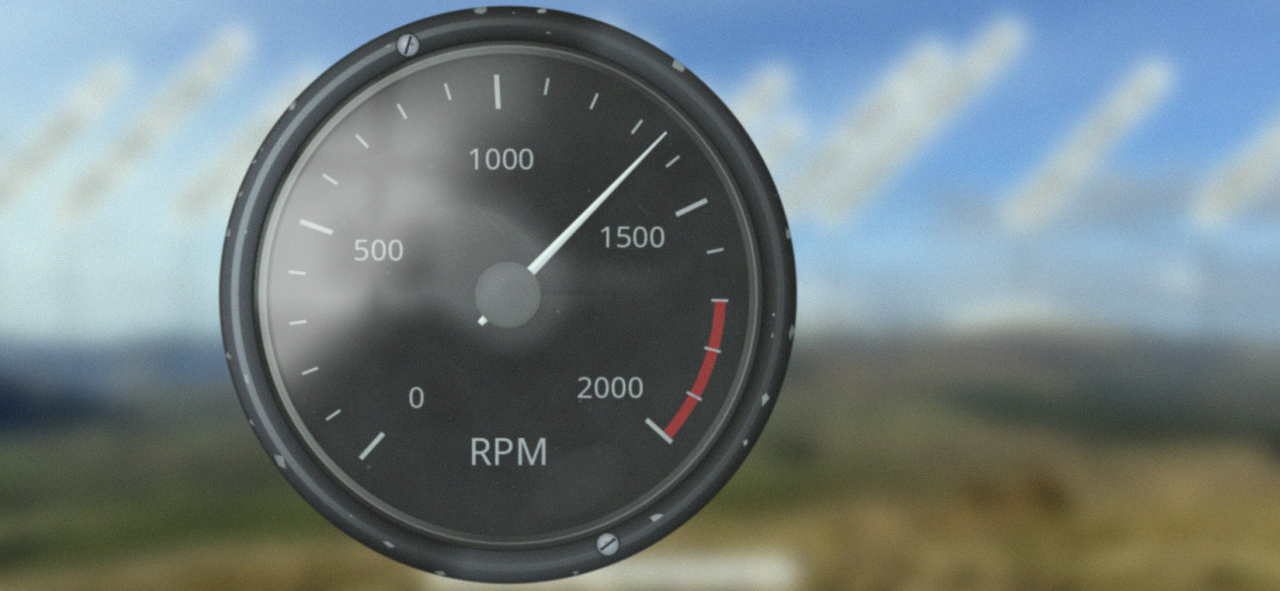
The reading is 1350 rpm
